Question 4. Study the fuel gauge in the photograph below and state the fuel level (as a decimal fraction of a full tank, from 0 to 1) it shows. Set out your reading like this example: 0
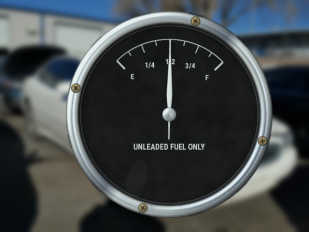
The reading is 0.5
